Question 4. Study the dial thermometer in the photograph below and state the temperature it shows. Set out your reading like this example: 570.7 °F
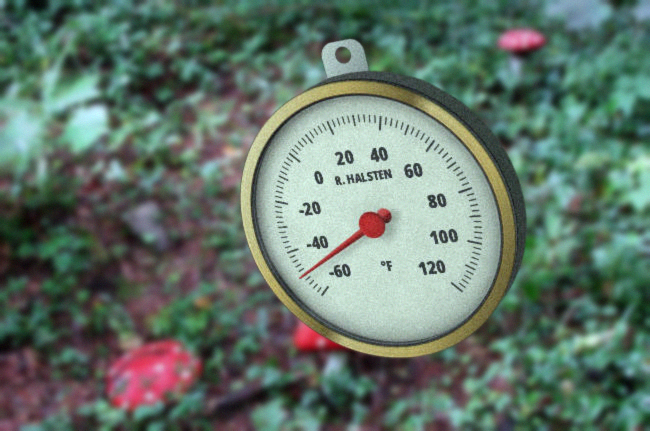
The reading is -50 °F
